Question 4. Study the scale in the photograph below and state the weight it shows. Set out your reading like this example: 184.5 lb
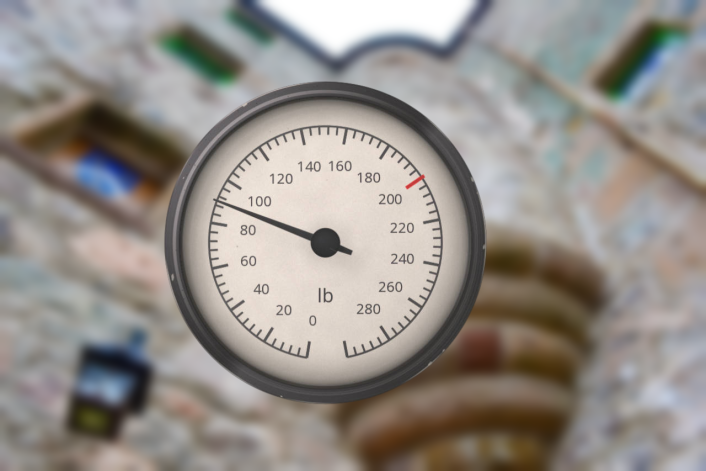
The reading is 90 lb
